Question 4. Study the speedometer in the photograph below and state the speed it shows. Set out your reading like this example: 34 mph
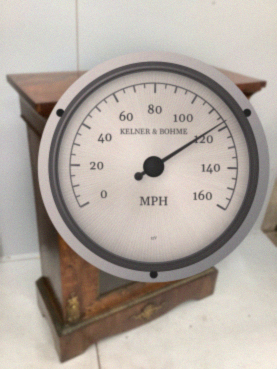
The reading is 117.5 mph
